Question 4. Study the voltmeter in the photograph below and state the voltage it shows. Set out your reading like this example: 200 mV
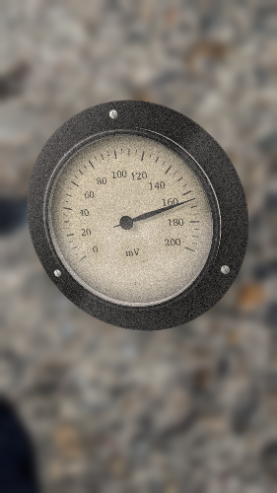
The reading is 165 mV
